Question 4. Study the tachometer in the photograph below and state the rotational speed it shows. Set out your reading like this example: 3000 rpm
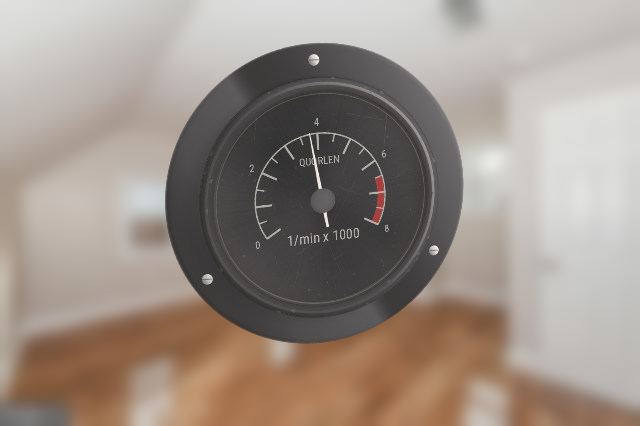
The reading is 3750 rpm
